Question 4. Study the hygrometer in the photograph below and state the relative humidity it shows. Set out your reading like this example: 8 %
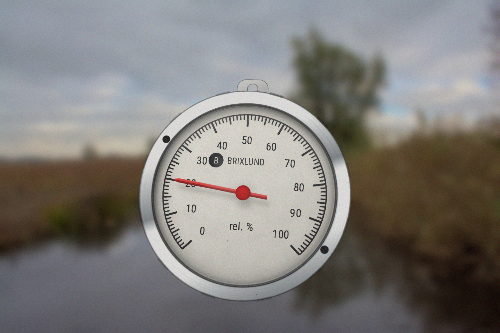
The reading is 20 %
